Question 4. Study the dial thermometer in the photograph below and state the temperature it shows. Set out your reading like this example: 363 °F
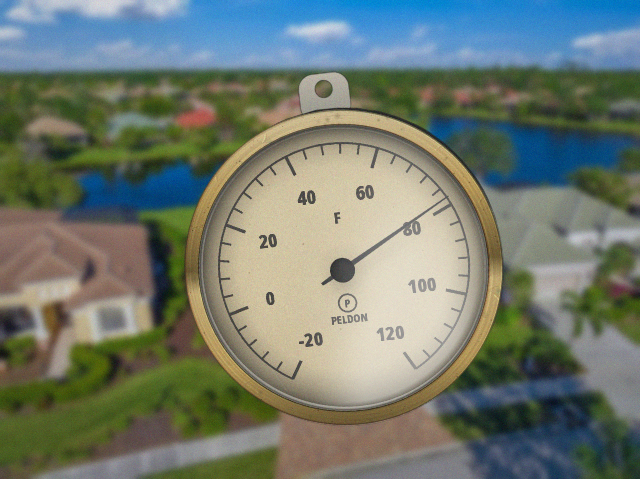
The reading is 78 °F
